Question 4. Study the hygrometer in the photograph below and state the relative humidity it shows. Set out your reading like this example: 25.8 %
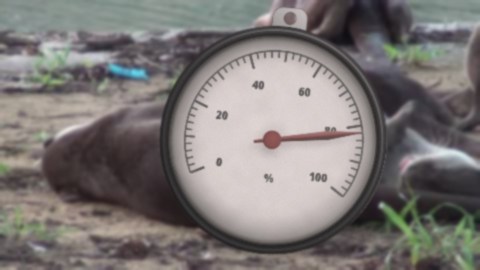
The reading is 82 %
